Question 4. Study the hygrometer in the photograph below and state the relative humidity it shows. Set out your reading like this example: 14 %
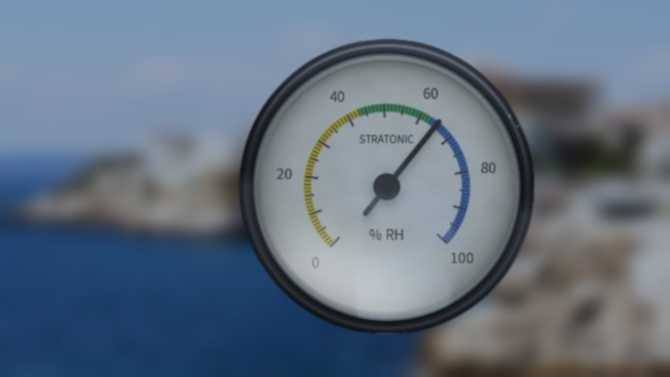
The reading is 65 %
